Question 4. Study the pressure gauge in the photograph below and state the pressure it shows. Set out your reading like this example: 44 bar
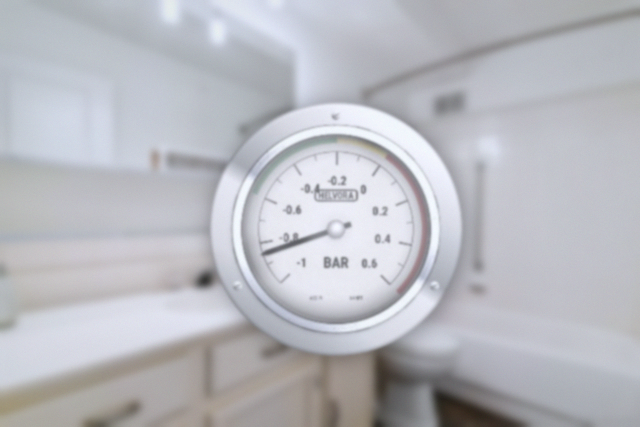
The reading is -0.85 bar
